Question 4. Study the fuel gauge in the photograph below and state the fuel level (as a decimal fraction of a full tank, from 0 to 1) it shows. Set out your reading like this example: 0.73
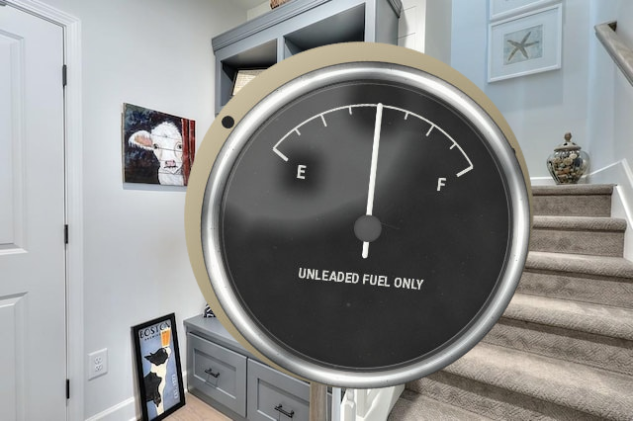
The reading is 0.5
